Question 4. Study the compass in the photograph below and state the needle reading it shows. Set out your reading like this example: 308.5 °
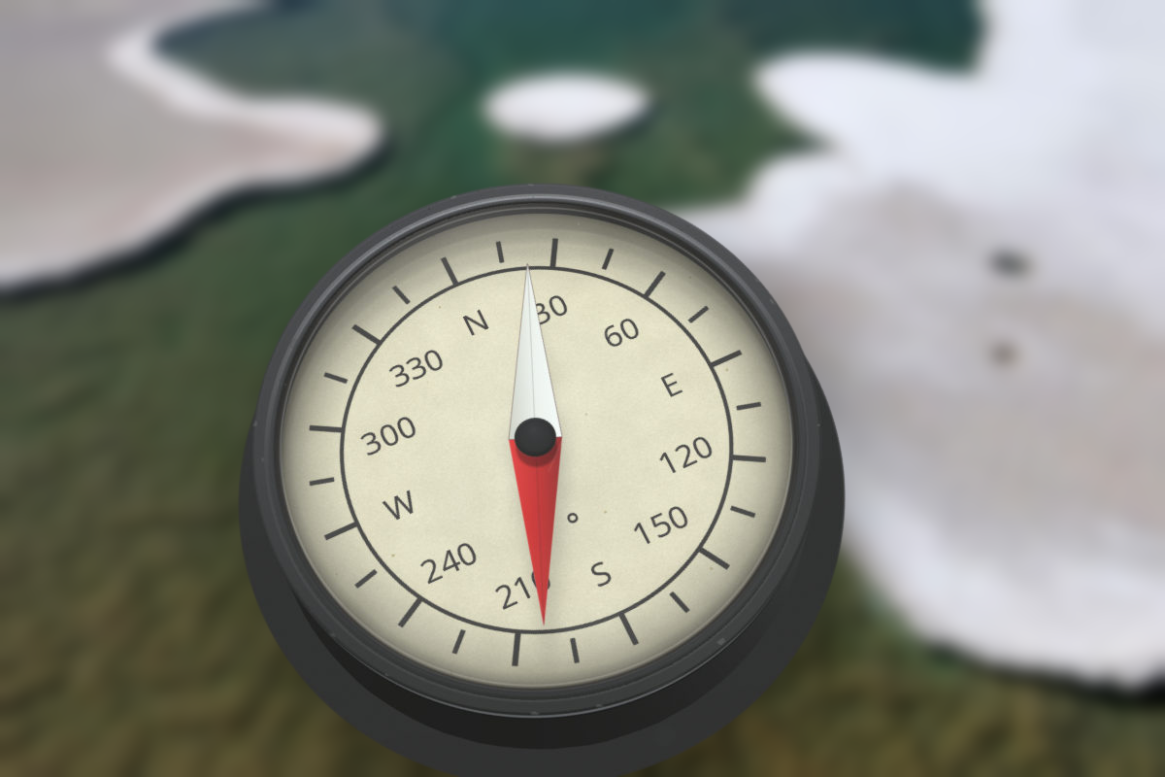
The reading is 202.5 °
